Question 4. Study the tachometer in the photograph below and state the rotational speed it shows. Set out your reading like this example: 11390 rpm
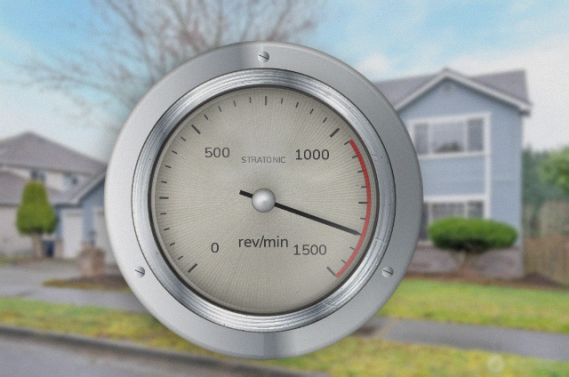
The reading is 1350 rpm
